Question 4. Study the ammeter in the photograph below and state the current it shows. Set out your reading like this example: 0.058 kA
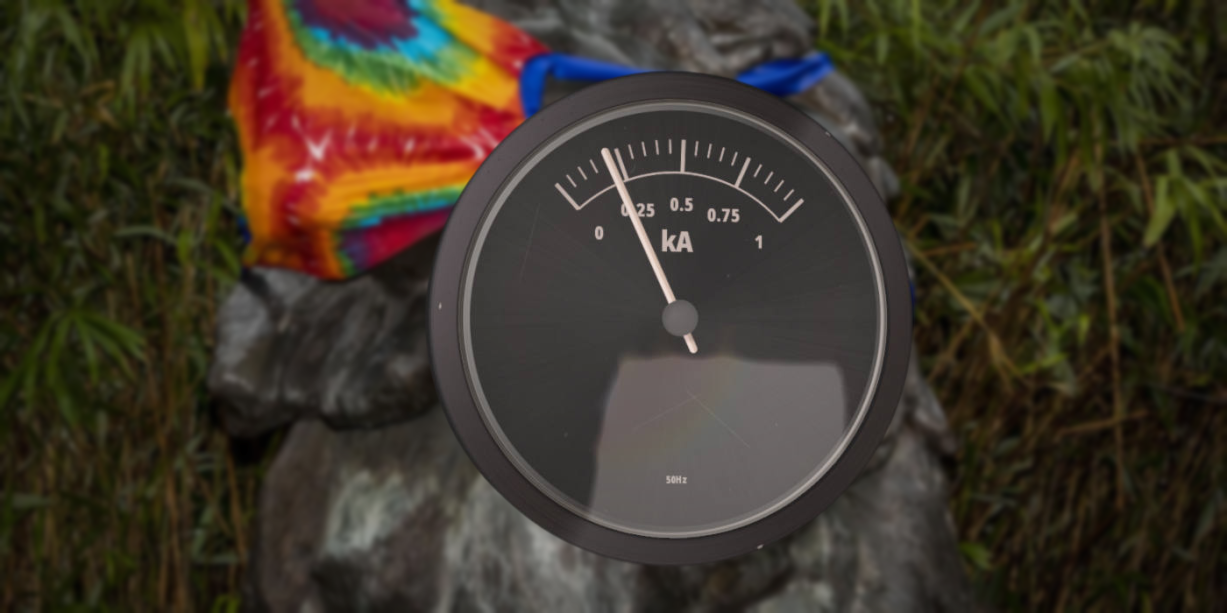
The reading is 0.2 kA
